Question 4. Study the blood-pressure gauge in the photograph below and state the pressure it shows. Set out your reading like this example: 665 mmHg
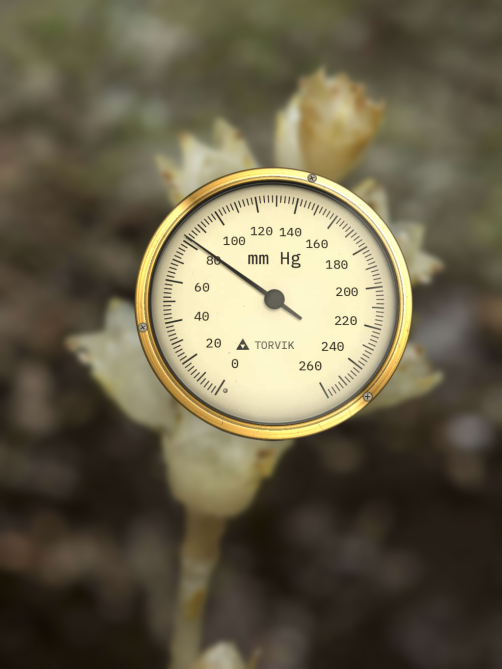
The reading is 82 mmHg
